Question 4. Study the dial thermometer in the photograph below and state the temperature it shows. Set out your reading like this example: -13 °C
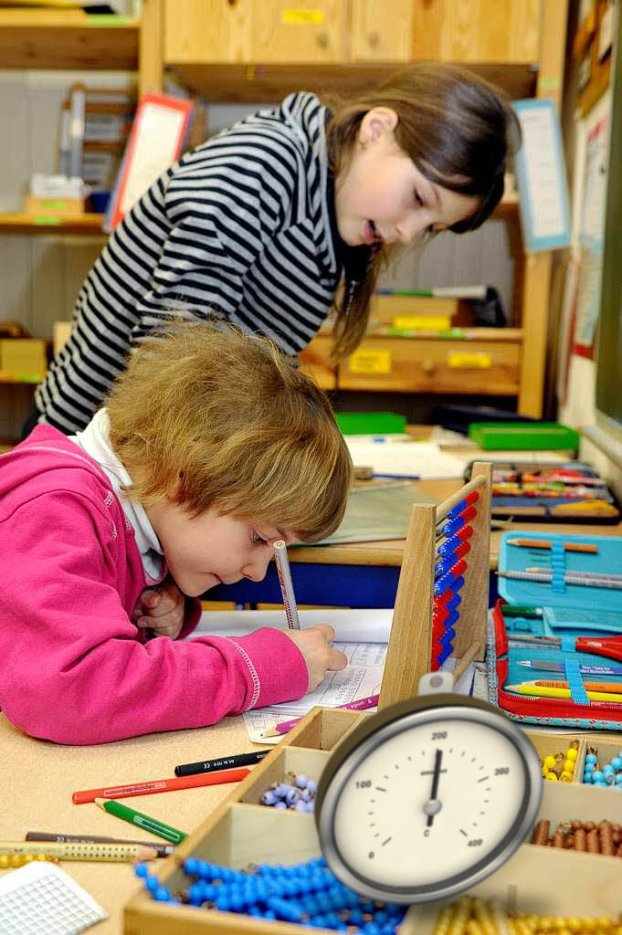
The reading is 200 °C
